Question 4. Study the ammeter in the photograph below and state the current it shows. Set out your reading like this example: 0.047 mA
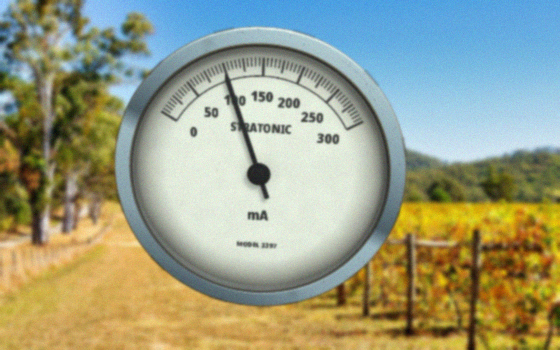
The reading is 100 mA
